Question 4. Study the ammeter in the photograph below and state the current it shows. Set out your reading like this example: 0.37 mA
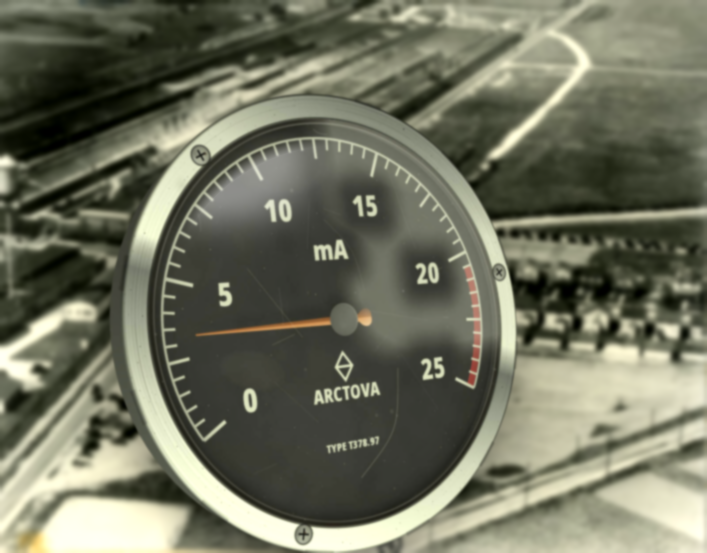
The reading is 3.25 mA
